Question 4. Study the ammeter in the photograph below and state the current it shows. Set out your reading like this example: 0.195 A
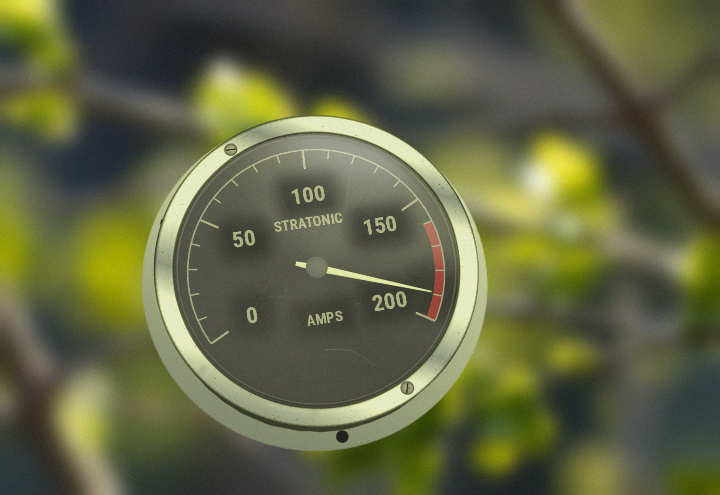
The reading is 190 A
